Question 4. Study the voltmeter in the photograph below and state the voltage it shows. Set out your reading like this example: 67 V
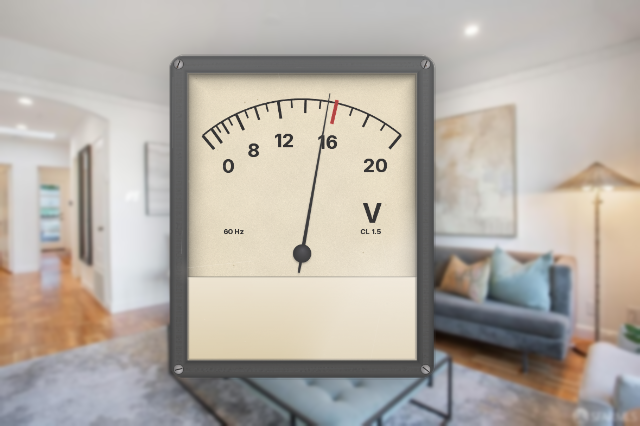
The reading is 15.5 V
